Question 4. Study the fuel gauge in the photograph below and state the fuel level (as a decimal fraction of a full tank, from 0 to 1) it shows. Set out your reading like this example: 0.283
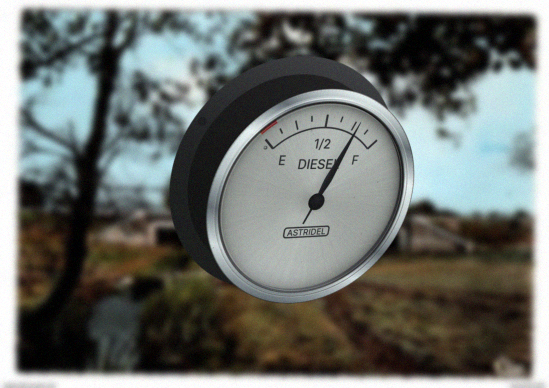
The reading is 0.75
